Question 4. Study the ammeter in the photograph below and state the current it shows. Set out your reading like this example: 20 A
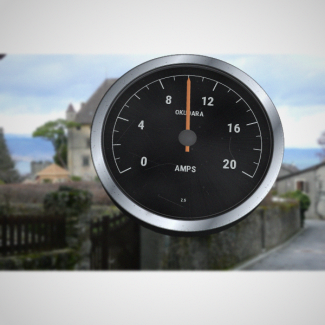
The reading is 10 A
